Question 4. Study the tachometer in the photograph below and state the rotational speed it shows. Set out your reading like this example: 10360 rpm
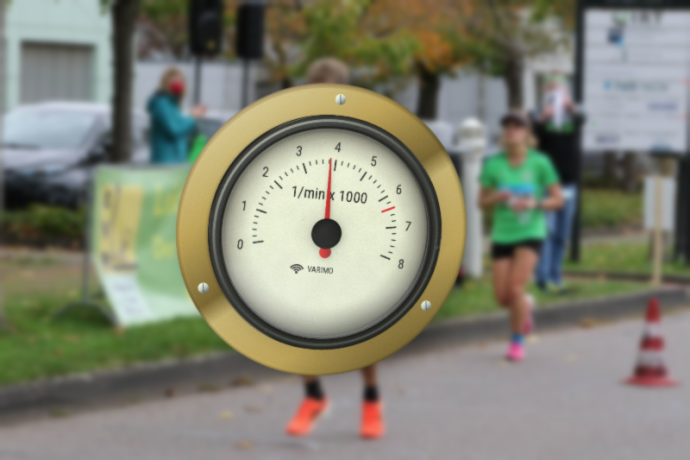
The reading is 3800 rpm
